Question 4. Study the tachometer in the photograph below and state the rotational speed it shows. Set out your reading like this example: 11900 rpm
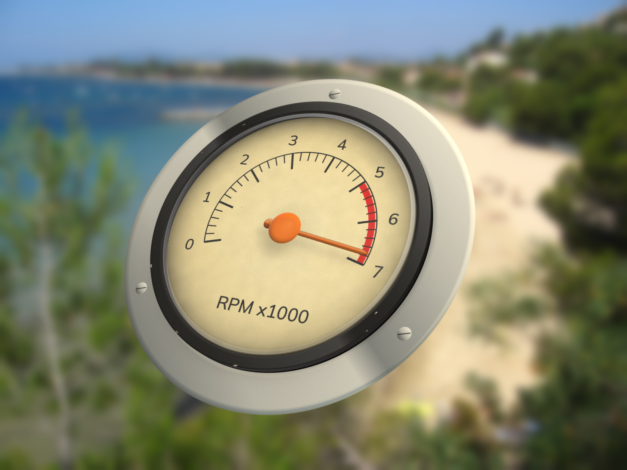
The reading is 6800 rpm
